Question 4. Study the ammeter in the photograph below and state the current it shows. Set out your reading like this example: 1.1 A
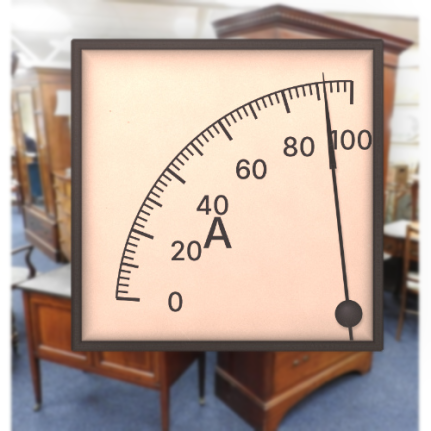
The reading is 92 A
